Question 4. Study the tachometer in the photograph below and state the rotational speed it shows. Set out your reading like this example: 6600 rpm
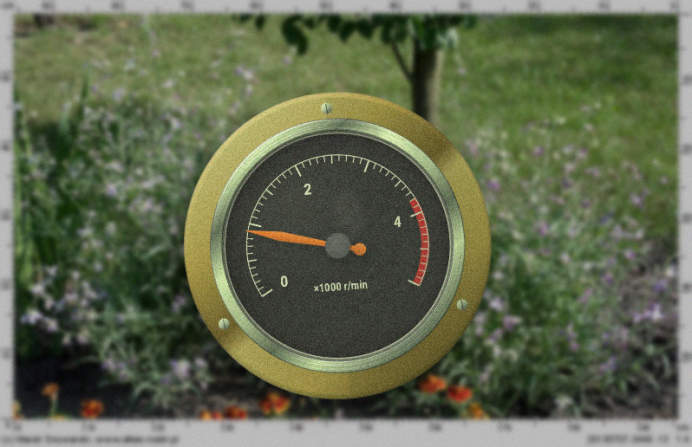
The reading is 900 rpm
